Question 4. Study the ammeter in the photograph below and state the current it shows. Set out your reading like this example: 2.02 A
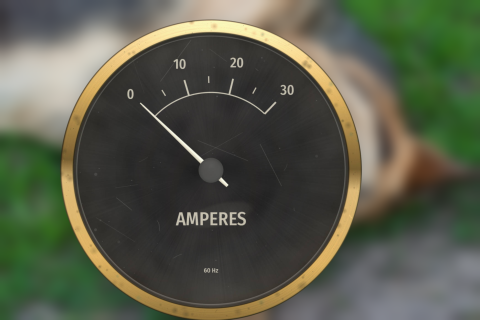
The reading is 0 A
